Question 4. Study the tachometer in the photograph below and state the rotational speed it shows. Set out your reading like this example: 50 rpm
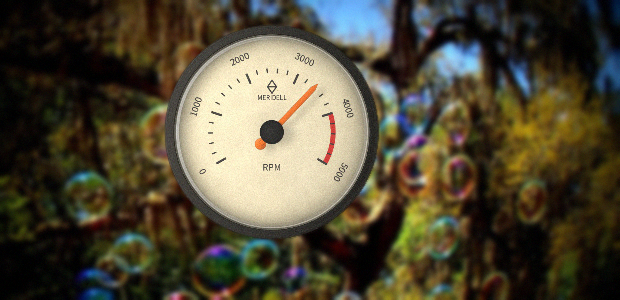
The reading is 3400 rpm
